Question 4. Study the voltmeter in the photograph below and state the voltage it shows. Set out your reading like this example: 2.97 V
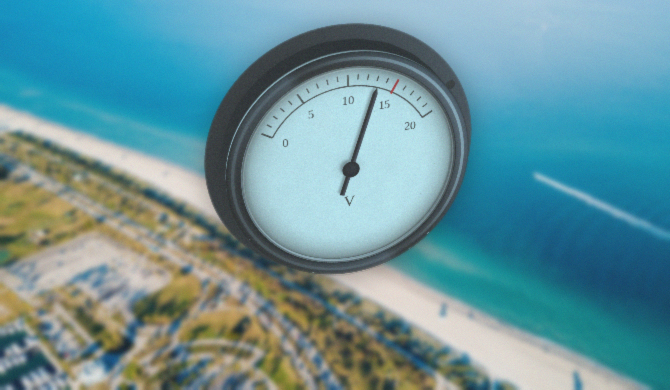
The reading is 13 V
